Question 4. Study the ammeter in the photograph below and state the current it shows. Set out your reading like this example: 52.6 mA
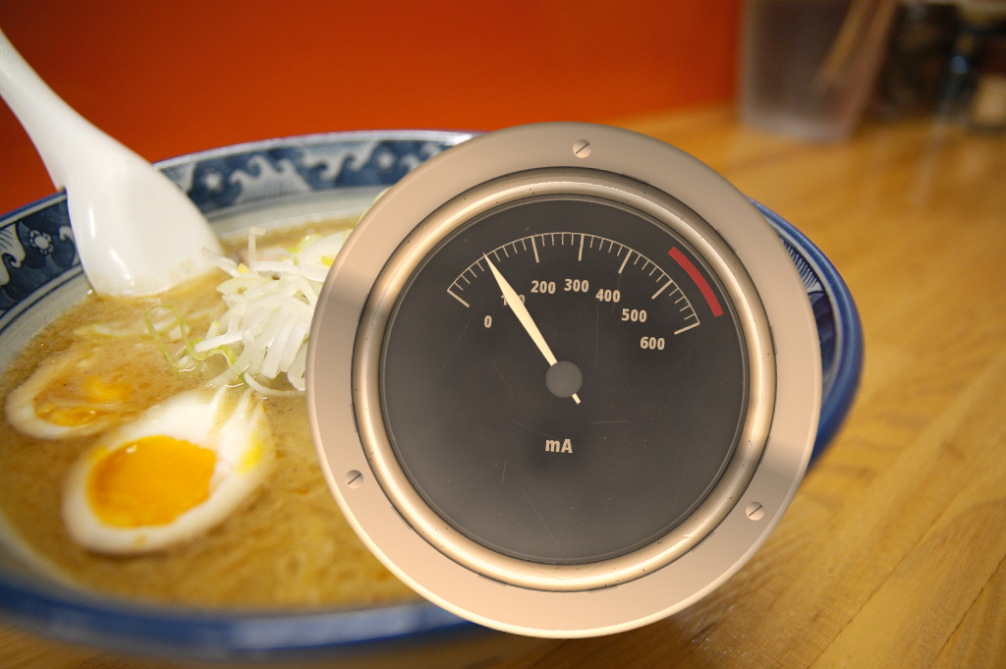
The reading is 100 mA
